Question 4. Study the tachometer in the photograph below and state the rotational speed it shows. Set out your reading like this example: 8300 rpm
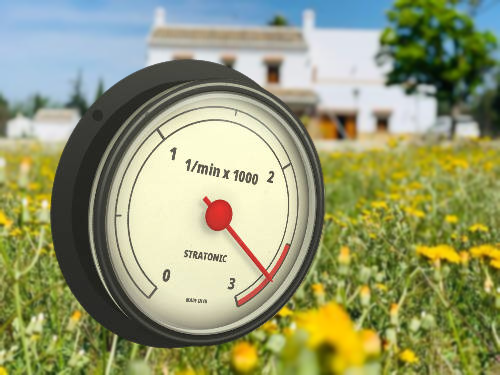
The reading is 2750 rpm
